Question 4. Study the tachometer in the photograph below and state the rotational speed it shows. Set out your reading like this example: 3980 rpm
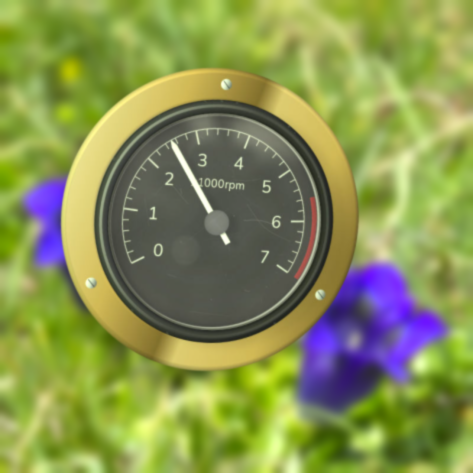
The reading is 2500 rpm
